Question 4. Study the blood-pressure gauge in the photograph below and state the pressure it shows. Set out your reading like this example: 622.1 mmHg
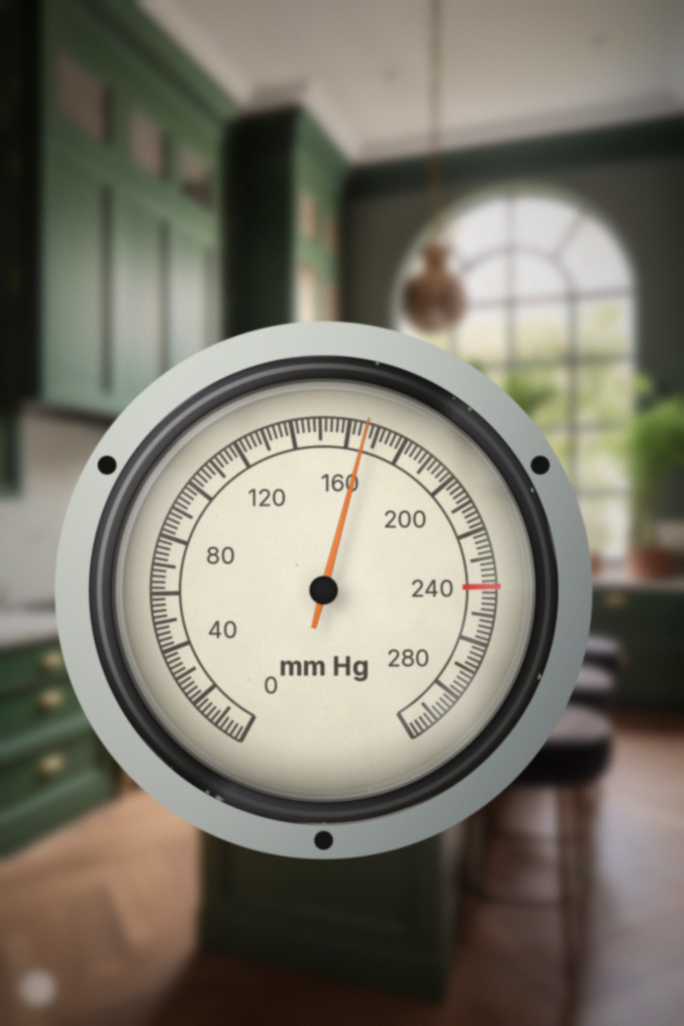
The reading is 166 mmHg
